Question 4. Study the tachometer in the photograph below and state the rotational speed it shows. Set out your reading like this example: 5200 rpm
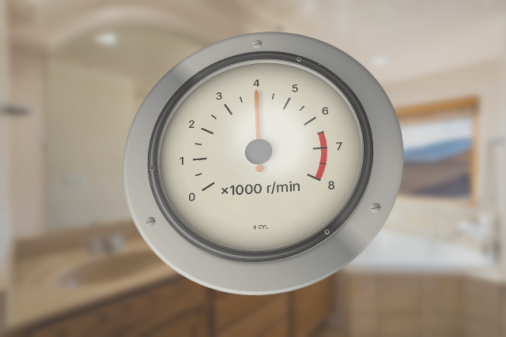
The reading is 4000 rpm
